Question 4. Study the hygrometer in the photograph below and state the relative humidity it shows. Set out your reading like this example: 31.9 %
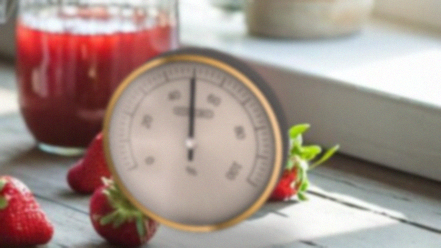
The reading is 50 %
